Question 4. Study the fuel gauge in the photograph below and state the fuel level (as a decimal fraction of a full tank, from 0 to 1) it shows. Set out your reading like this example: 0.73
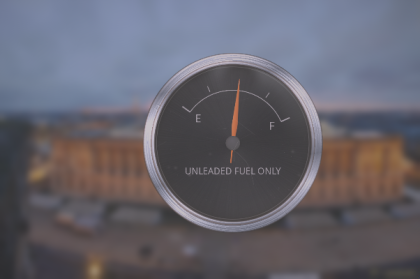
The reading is 0.5
